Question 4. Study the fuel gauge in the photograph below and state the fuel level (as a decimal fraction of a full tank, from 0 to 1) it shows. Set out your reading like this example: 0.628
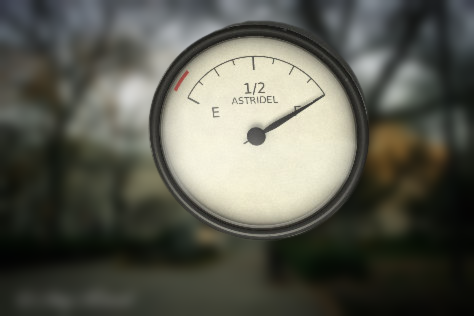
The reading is 1
